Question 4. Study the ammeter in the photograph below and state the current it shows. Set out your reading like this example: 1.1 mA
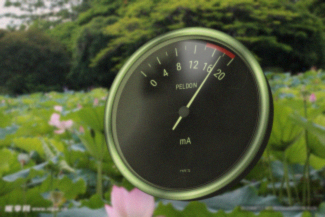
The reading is 18 mA
